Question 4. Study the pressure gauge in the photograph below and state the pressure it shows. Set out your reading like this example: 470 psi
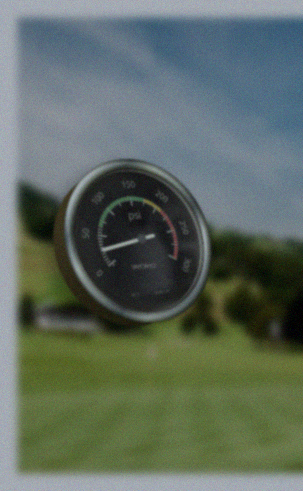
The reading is 25 psi
